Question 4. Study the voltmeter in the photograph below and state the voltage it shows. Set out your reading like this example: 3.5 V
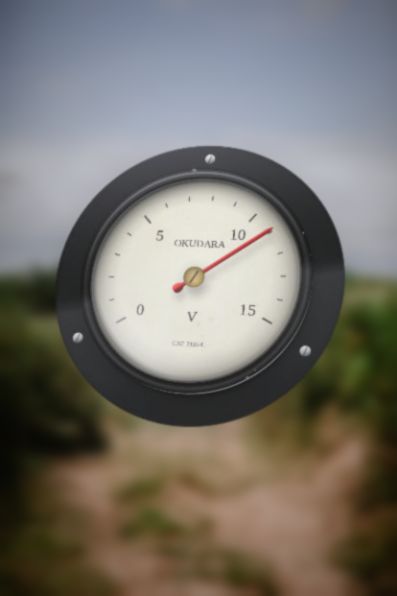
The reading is 11 V
